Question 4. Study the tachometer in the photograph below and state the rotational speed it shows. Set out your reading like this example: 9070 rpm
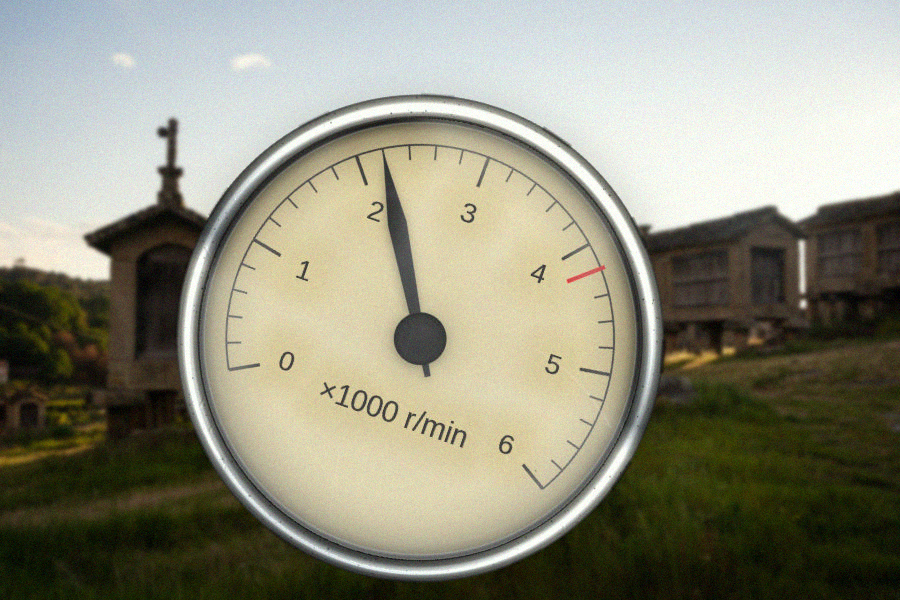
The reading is 2200 rpm
